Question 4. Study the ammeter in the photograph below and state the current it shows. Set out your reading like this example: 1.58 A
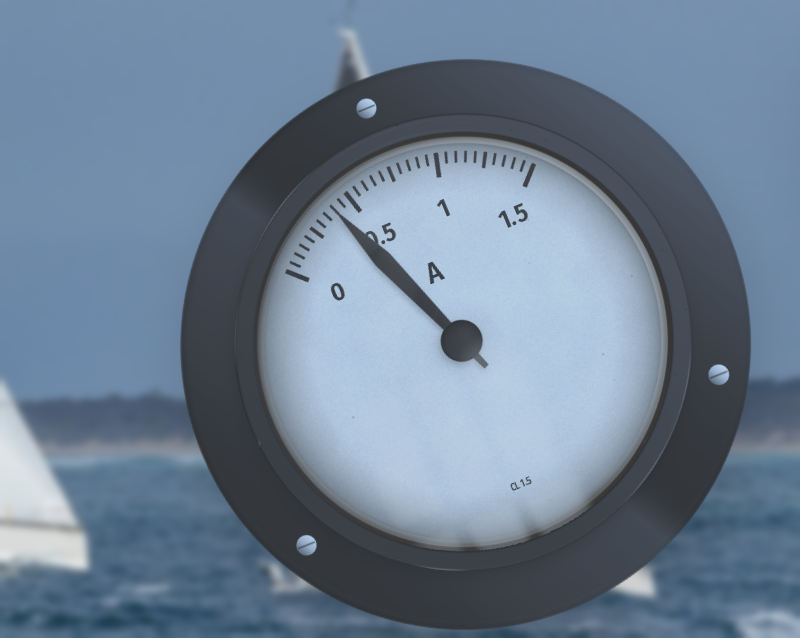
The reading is 0.4 A
